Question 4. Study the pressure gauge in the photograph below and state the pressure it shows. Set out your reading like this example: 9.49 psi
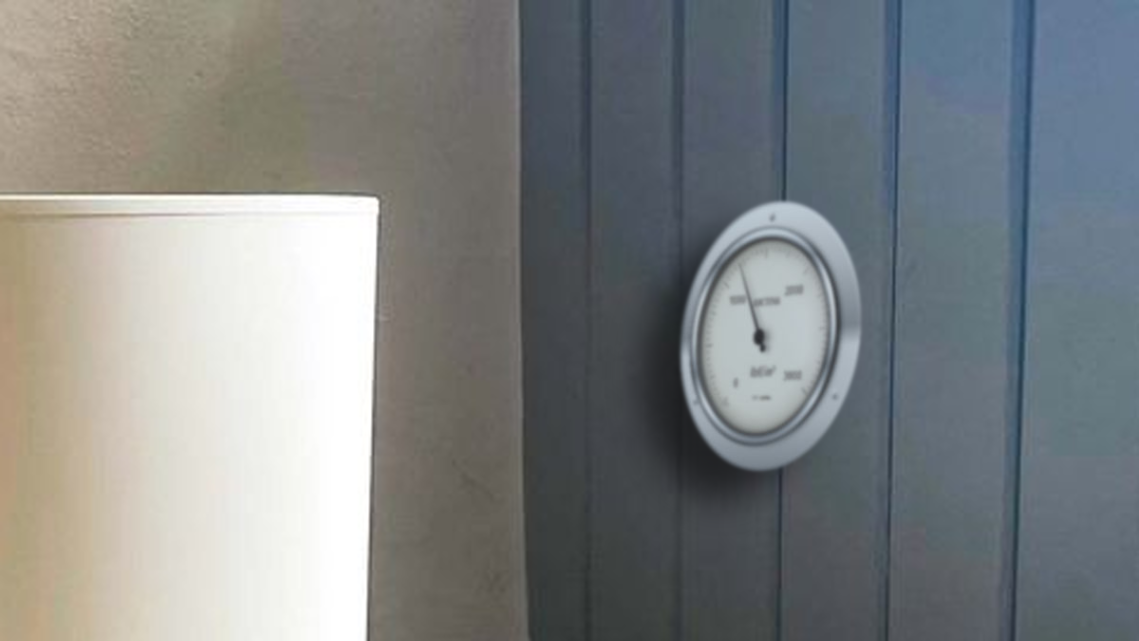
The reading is 1250 psi
